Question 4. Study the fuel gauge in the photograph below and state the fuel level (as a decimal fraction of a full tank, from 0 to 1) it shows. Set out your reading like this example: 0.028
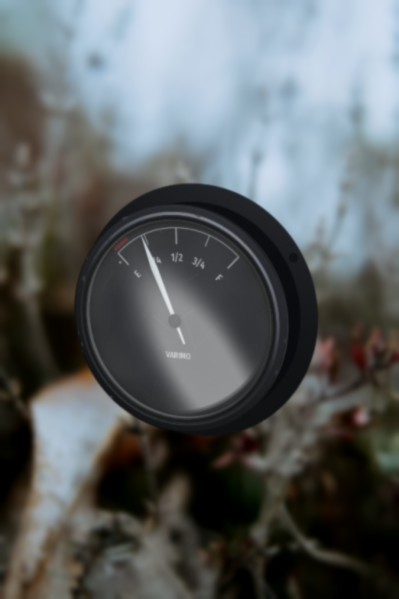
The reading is 0.25
